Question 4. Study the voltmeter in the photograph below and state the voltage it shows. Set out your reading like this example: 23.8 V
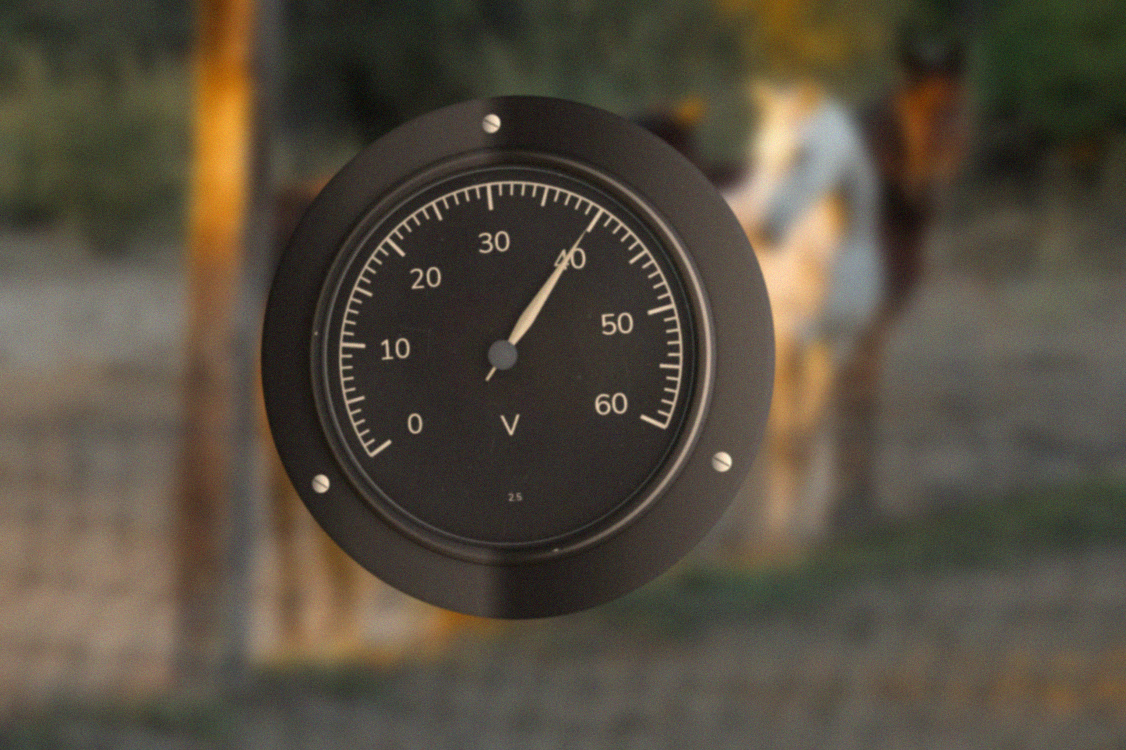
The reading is 40 V
